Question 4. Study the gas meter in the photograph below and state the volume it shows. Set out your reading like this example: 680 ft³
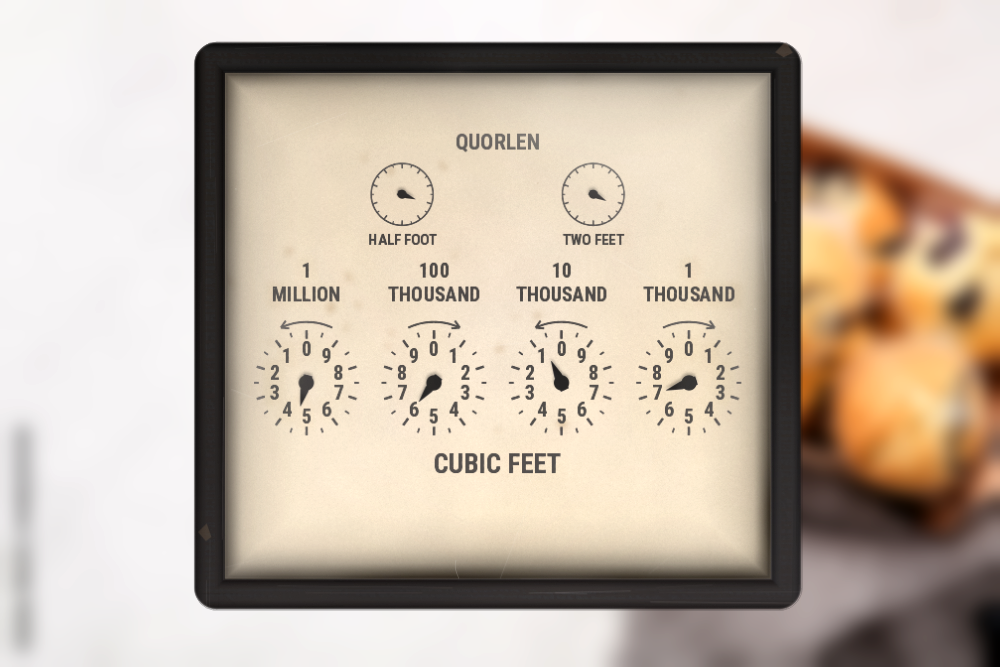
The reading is 460700 ft³
